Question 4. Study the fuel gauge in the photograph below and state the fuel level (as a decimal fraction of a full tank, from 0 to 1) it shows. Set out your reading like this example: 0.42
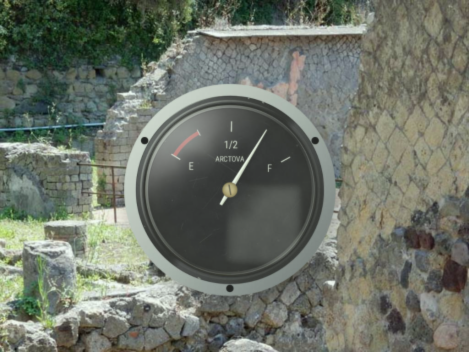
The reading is 0.75
